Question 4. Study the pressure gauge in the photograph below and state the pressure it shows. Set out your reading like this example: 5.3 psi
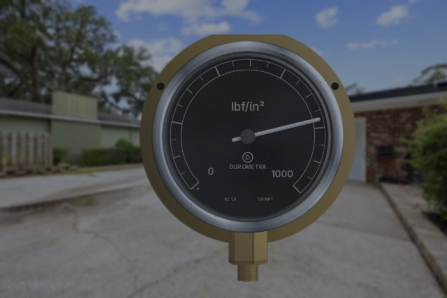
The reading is 775 psi
